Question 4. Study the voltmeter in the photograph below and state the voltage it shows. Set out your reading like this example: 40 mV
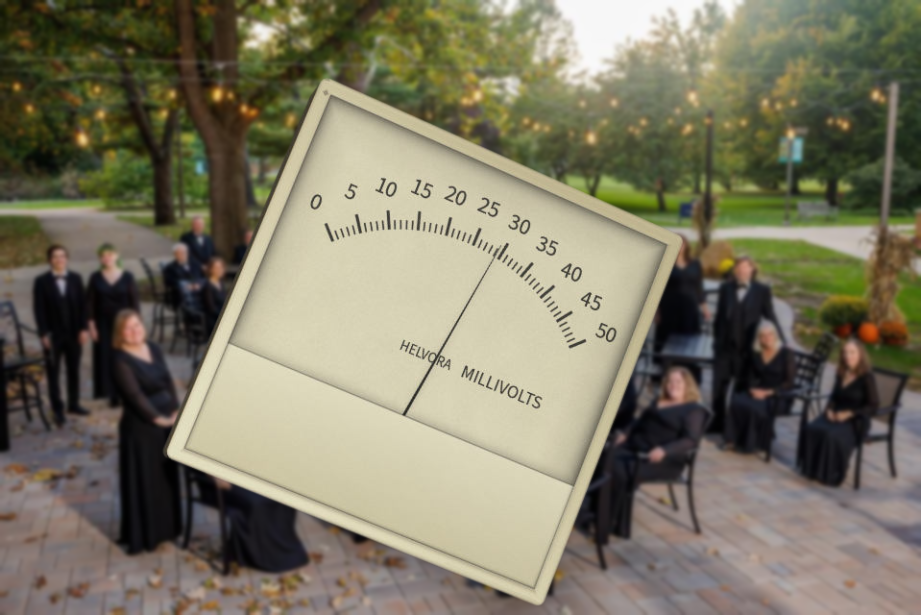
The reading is 29 mV
